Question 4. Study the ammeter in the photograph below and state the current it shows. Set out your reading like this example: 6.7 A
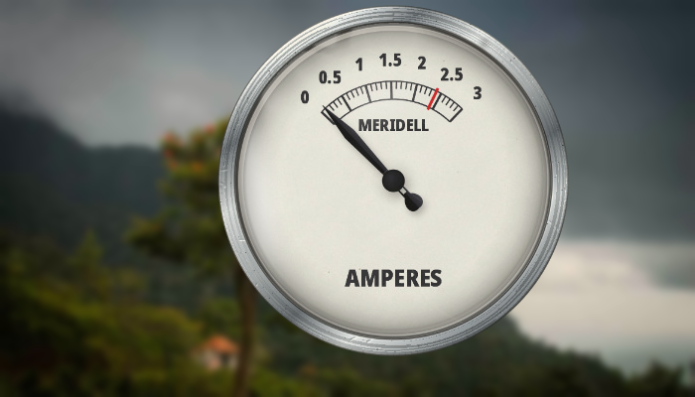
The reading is 0.1 A
